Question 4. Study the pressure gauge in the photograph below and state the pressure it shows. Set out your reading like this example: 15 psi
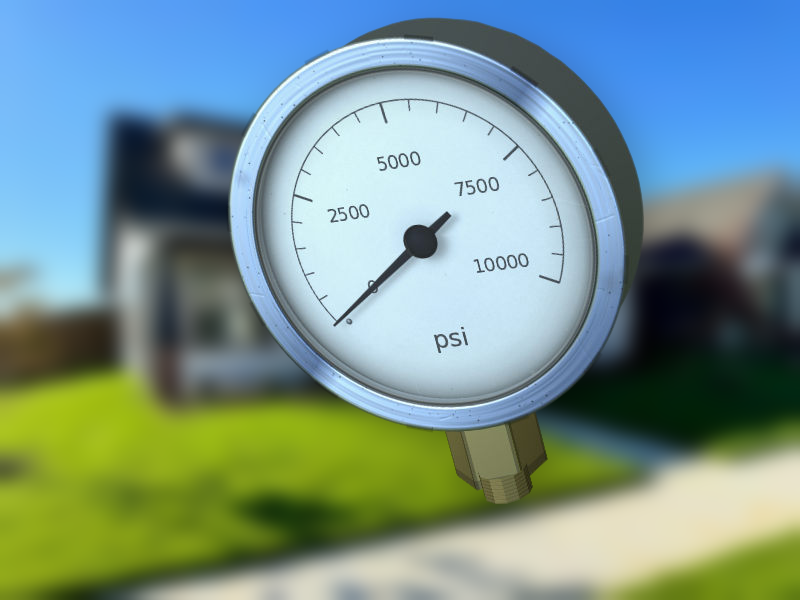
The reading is 0 psi
